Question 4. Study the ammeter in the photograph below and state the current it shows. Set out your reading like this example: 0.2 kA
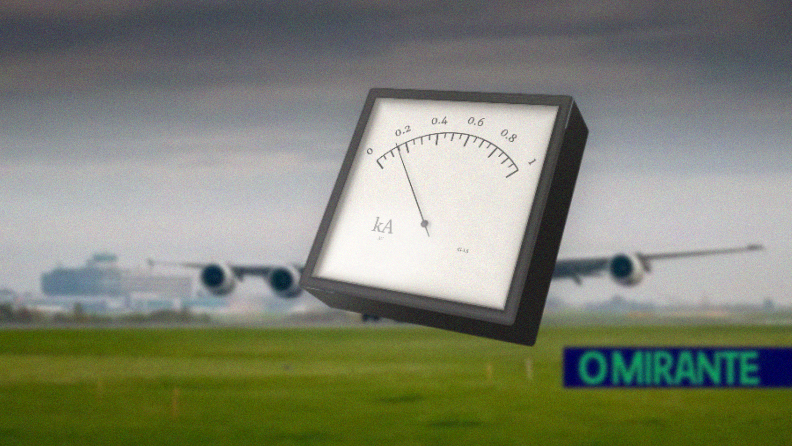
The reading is 0.15 kA
